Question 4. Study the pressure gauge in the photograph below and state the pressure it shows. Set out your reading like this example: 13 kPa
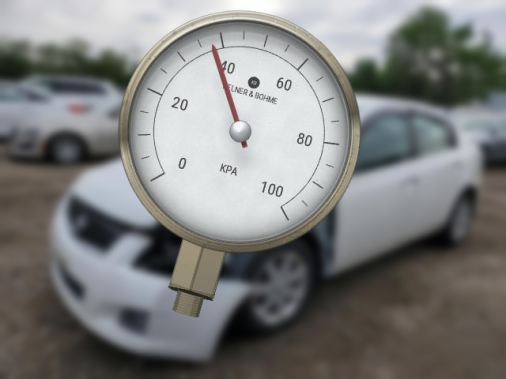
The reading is 37.5 kPa
